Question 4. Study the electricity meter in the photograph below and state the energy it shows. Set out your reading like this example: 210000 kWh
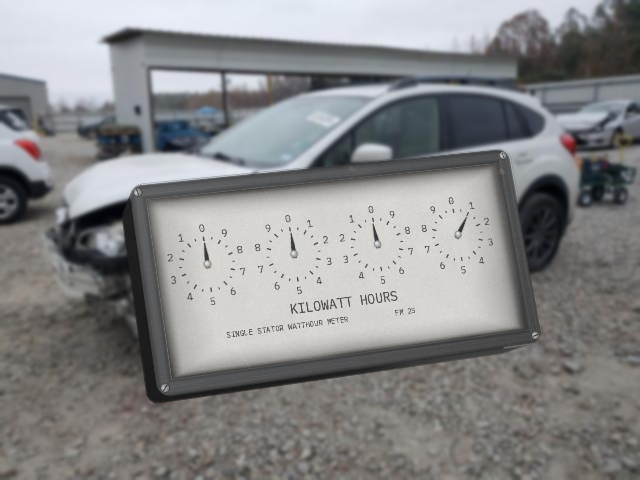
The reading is 1 kWh
